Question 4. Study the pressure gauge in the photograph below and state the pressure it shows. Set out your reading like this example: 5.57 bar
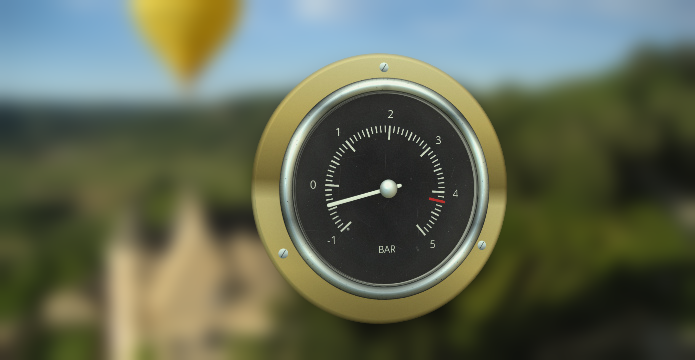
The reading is -0.4 bar
